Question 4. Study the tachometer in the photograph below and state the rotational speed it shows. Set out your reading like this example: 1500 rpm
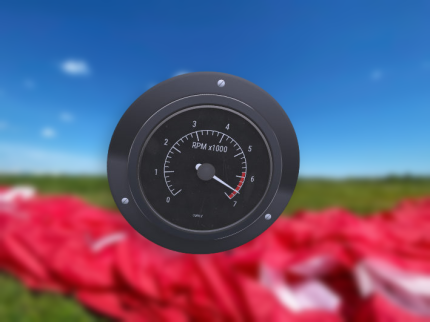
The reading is 6600 rpm
